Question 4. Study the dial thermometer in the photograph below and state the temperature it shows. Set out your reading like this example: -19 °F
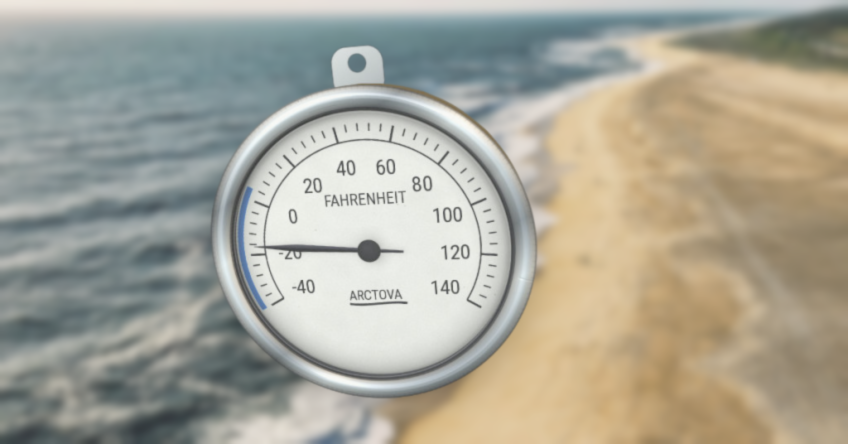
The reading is -16 °F
